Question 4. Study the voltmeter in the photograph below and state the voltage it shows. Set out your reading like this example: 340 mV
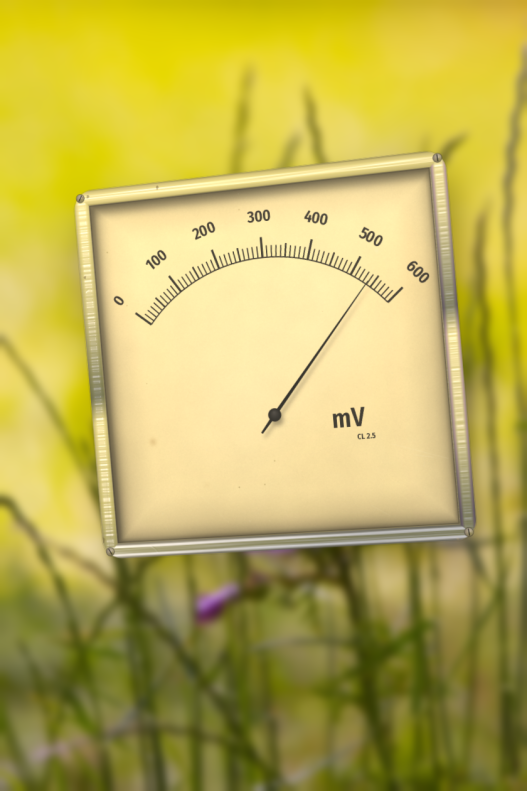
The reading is 540 mV
